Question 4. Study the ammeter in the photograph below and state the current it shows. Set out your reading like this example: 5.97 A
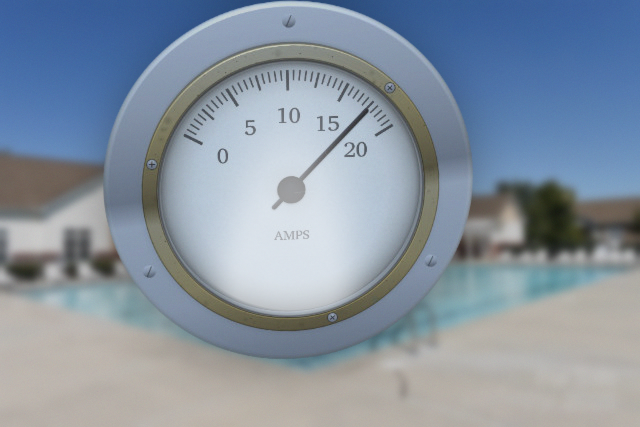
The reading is 17.5 A
